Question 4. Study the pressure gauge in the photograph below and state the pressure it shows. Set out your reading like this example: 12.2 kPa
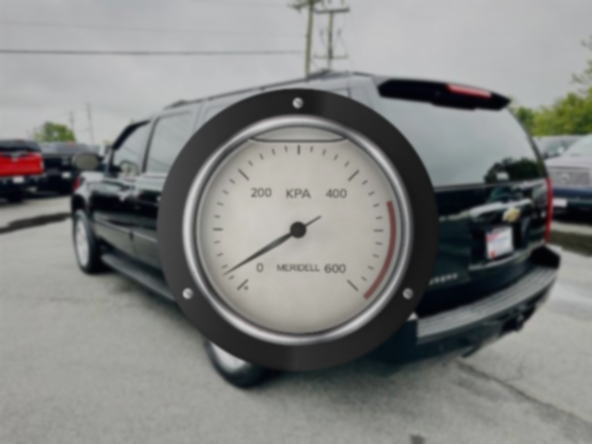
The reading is 30 kPa
